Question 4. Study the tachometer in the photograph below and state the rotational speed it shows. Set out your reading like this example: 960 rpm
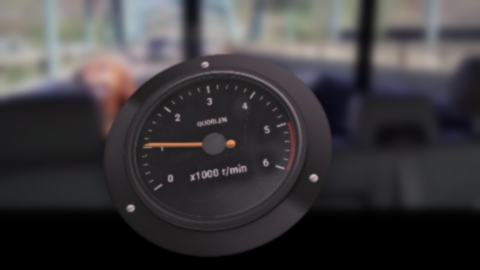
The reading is 1000 rpm
